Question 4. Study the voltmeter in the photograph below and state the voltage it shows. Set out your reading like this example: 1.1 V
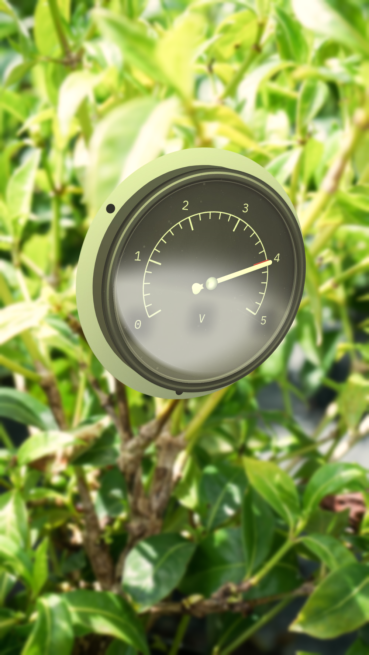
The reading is 4 V
